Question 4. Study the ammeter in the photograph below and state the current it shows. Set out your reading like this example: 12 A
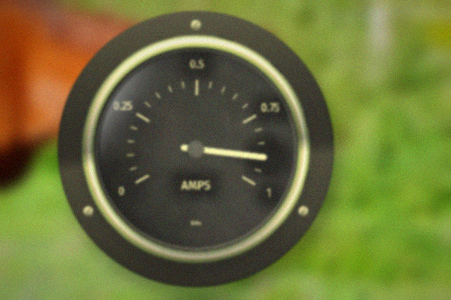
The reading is 0.9 A
